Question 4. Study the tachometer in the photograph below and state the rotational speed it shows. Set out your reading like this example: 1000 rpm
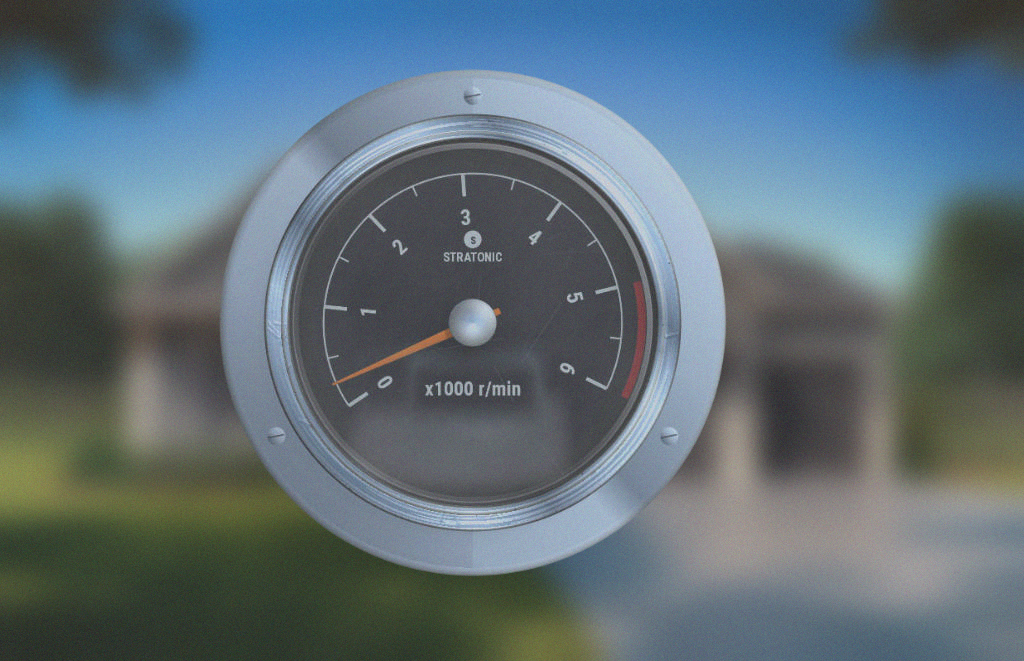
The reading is 250 rpm
